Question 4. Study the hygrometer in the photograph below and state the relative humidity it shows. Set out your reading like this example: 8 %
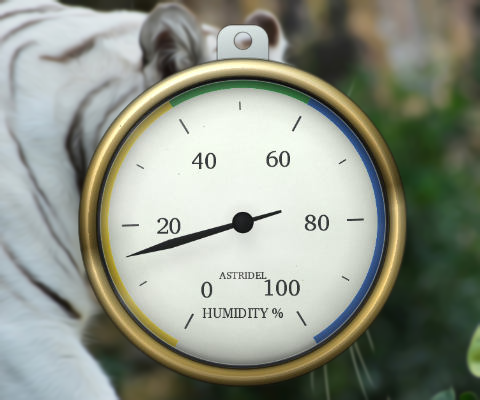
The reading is 15 %
